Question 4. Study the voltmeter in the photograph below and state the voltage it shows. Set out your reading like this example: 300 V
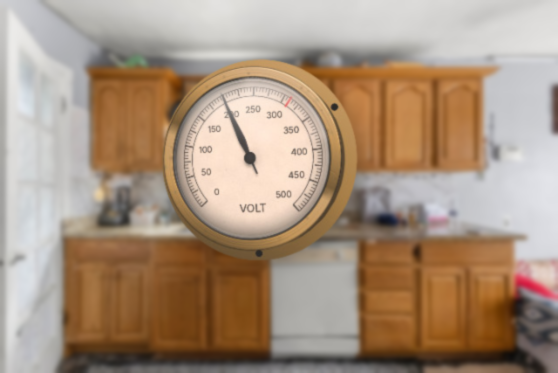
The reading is 200 V
